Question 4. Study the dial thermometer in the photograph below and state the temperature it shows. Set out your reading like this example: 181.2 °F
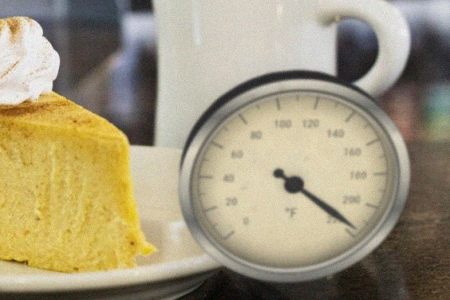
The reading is 215 °F
